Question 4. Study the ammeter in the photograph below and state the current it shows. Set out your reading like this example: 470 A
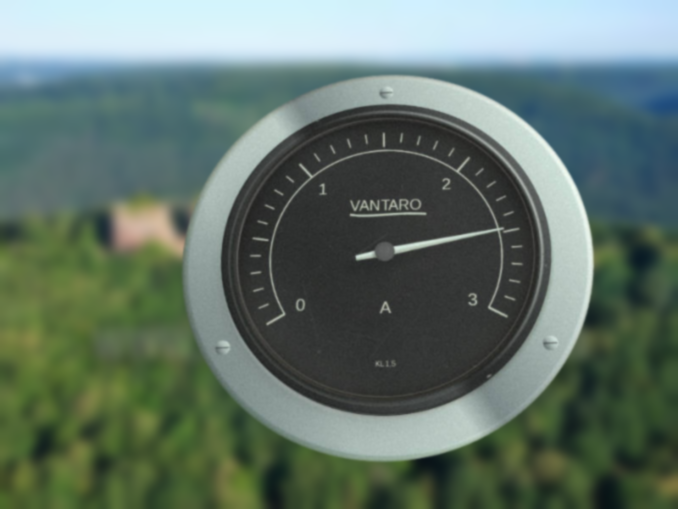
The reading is 2.5 A
